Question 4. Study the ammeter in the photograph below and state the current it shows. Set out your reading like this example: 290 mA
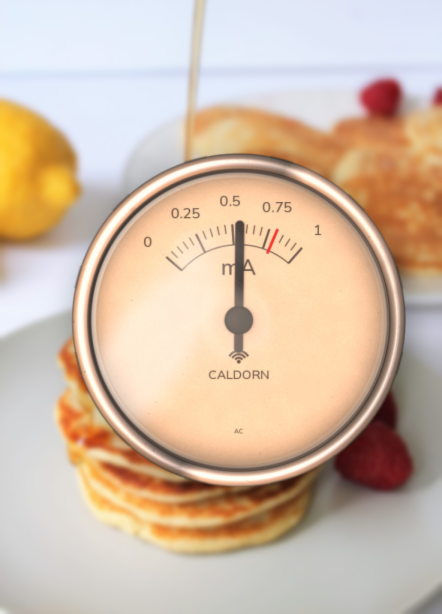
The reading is 0.55 mA
